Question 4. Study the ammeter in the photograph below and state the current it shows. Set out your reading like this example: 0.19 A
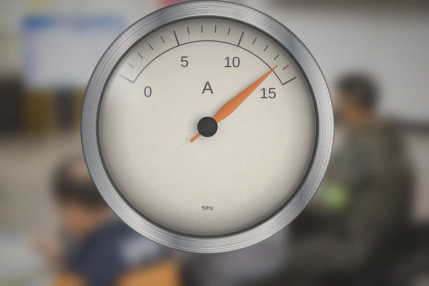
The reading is 13.5 A
